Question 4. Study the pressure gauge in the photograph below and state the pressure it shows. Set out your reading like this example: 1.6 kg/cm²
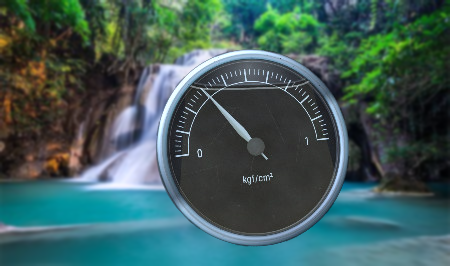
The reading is 0.3 kg/cm²
